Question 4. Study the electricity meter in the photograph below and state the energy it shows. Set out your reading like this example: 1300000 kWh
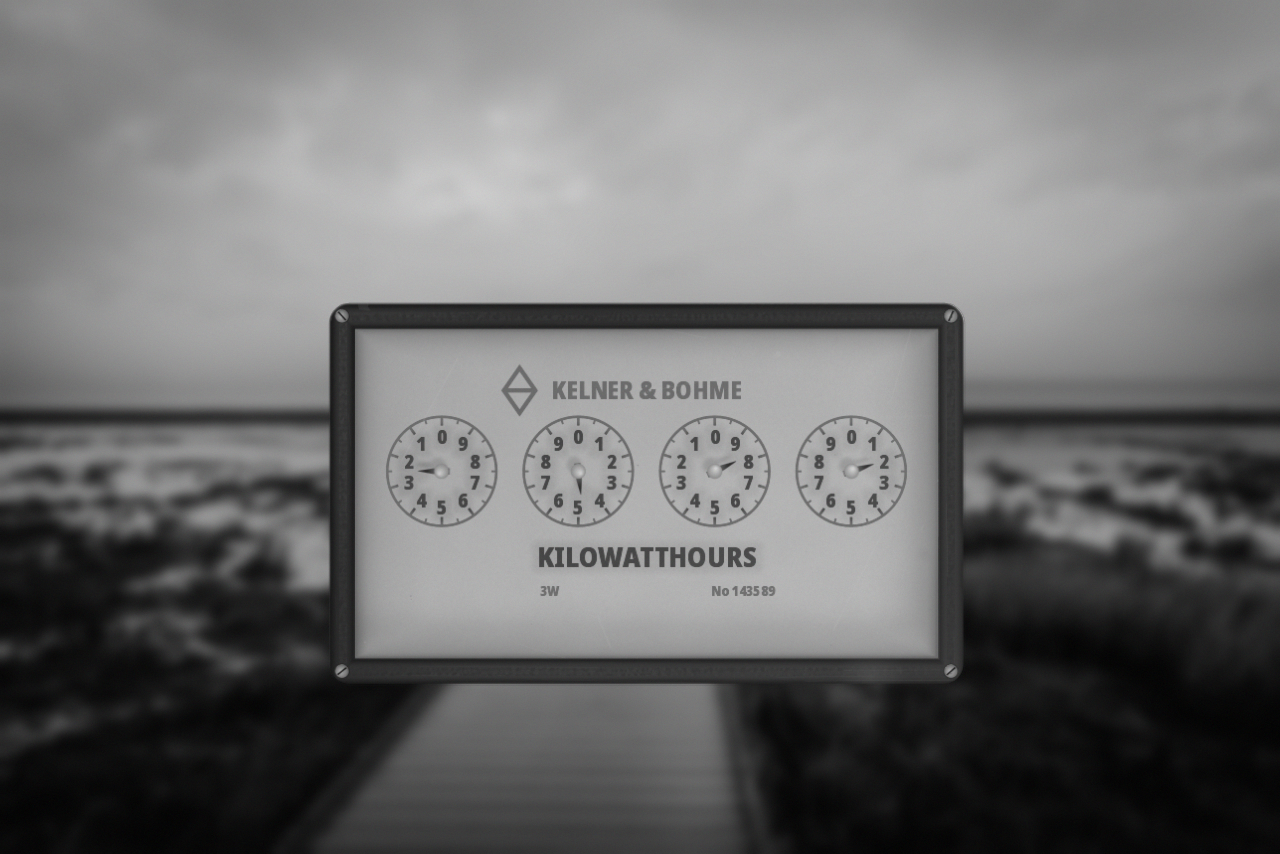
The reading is 2482 kWh
